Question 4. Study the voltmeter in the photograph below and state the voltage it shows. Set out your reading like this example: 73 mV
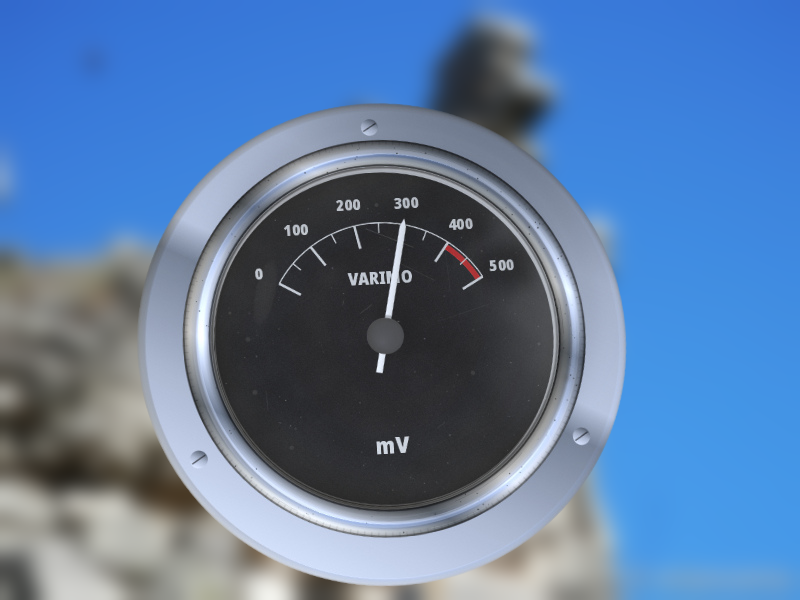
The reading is 300 mV
